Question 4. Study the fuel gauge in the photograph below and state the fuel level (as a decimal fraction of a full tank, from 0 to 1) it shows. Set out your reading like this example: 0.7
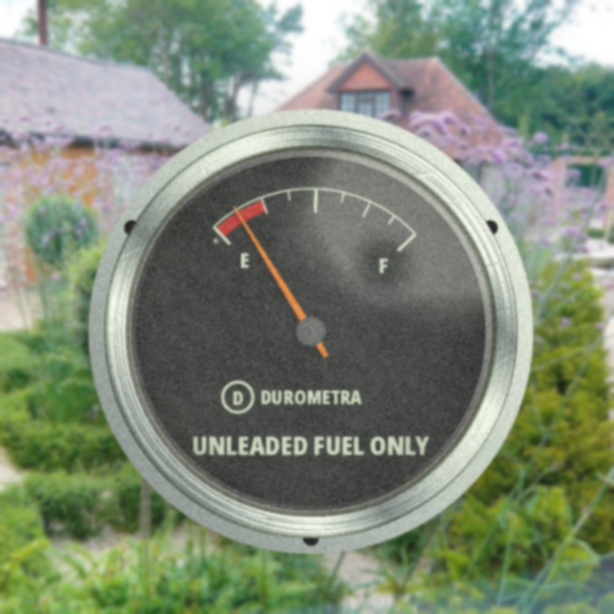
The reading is 0.125
